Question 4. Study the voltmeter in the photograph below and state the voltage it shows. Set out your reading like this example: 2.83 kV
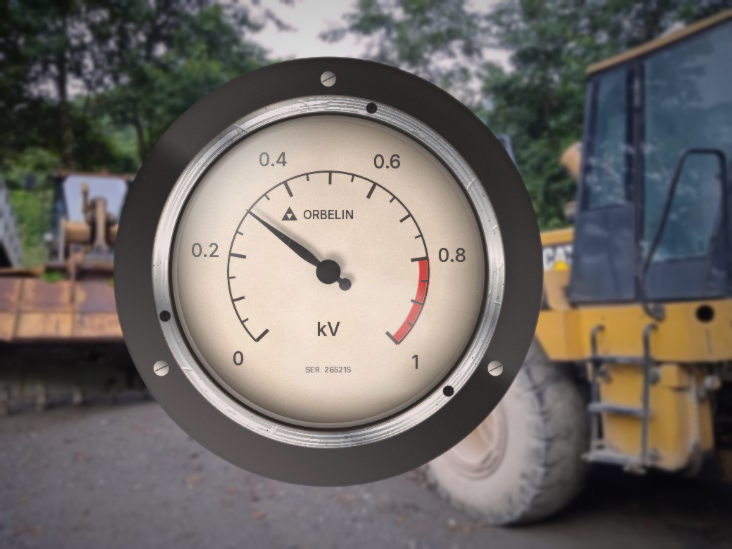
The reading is 0.3 kV
